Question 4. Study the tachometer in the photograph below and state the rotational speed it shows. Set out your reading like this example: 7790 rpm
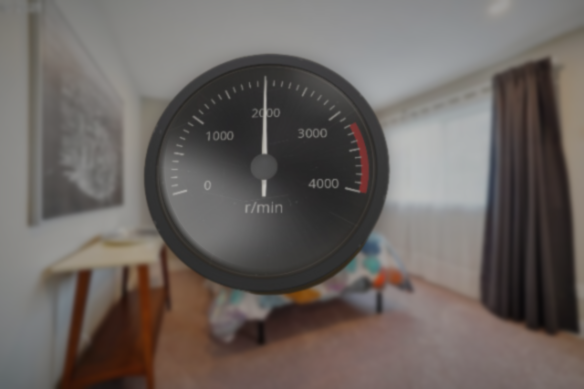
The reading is 2000 rpm
